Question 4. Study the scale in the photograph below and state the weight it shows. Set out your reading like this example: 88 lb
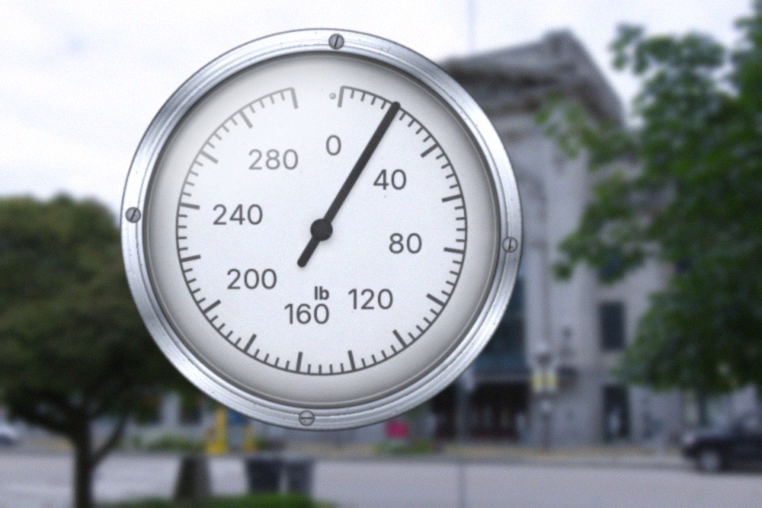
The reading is 20 lb
